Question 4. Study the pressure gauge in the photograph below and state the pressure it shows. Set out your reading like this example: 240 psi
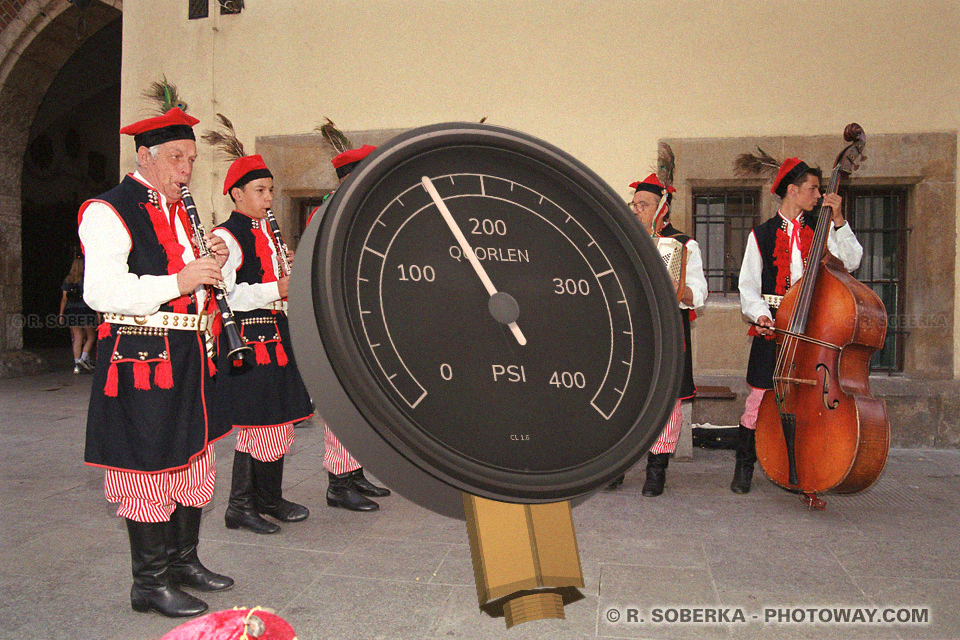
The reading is 160 psi
